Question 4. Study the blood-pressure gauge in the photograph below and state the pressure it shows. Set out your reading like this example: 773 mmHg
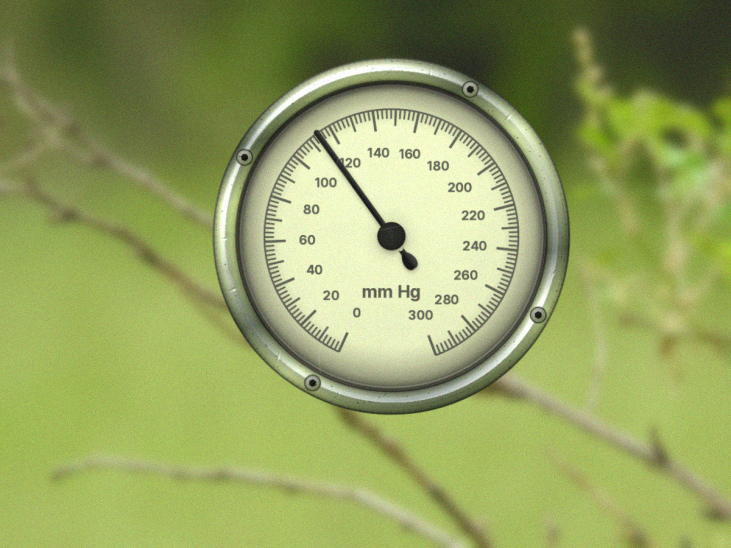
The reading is 114 mmHg
